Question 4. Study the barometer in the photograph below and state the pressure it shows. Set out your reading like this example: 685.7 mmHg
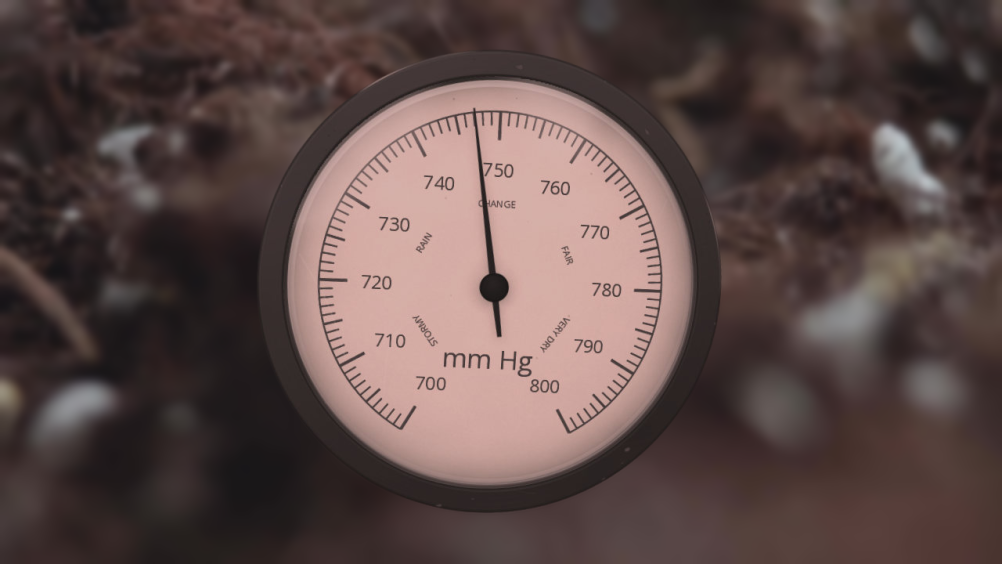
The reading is 747 mmHg
